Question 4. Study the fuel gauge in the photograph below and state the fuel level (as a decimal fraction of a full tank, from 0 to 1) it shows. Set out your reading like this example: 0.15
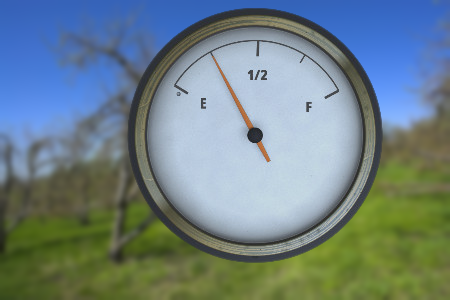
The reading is 0.25
